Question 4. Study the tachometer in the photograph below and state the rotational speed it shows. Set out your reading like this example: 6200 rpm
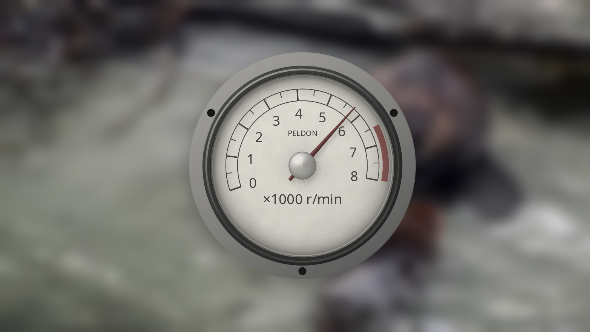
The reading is 5750 rpm
